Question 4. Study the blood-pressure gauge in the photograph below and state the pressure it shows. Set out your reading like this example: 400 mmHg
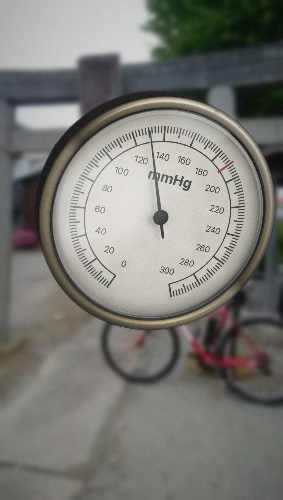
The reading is 130 mmHg
